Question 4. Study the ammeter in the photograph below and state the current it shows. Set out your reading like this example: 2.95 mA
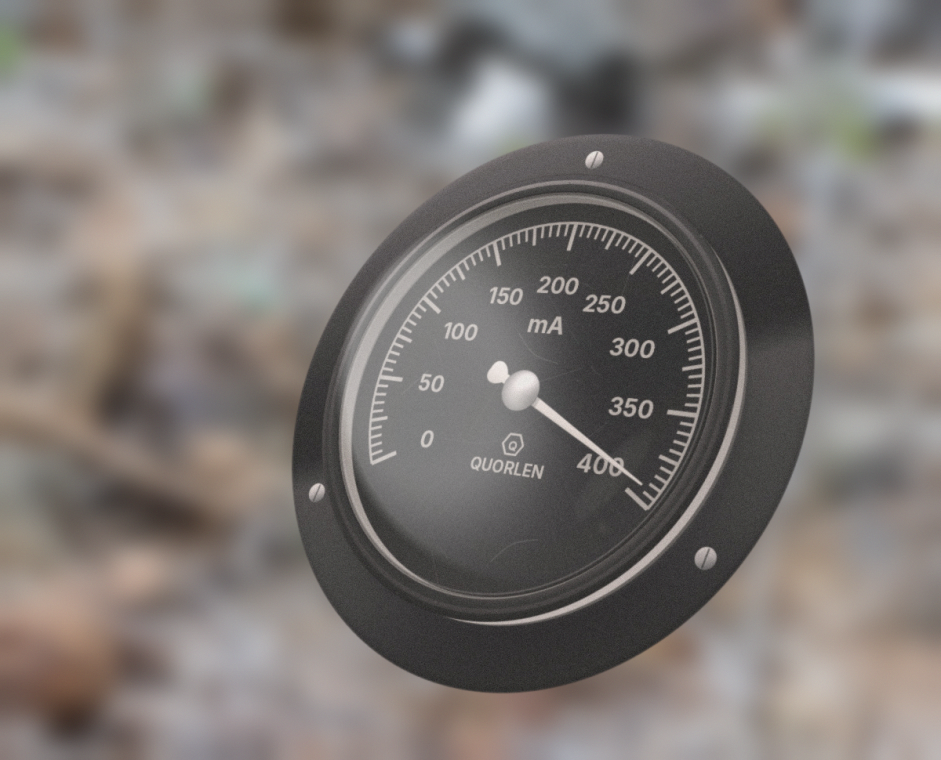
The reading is 392.5 mA
